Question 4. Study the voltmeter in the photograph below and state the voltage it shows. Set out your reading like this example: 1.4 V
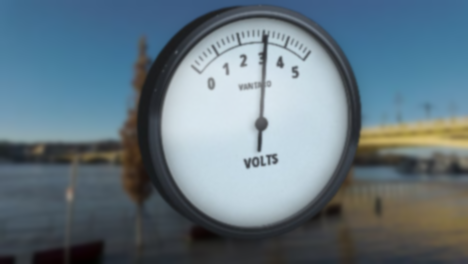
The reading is 3 V
